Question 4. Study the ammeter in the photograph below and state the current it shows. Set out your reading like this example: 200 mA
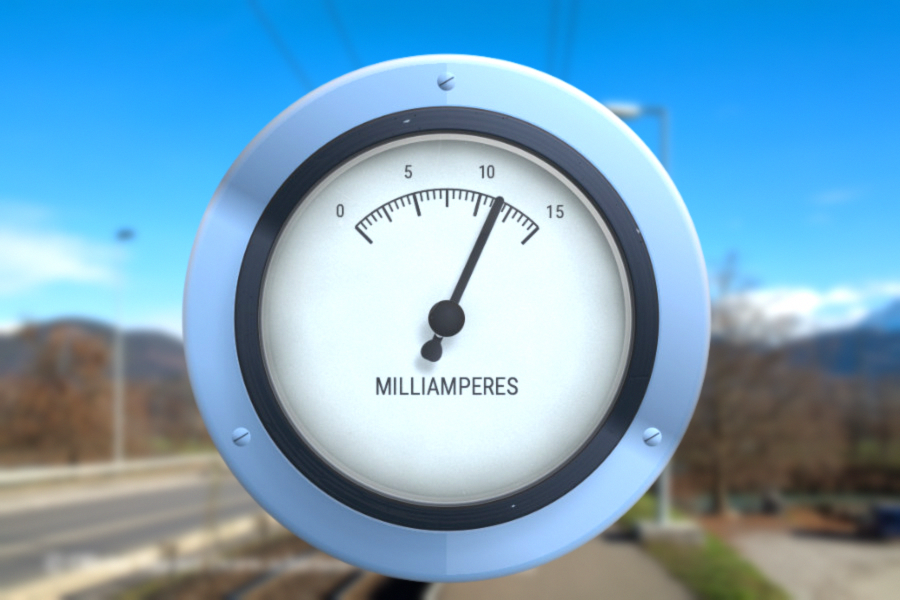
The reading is 11.5 mA
